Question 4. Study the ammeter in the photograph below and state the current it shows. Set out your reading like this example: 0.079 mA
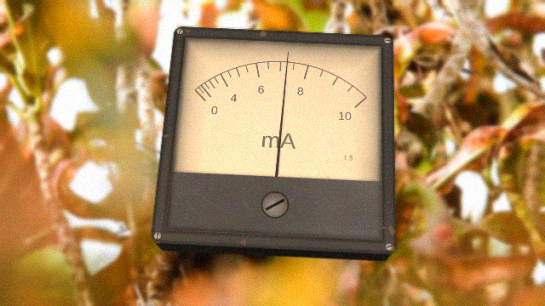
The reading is 7.25 mA
